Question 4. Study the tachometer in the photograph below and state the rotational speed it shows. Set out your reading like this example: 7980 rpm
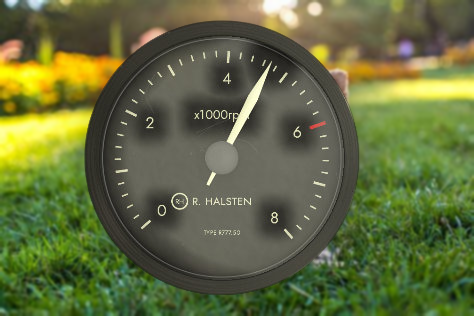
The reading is 4700 rpm
